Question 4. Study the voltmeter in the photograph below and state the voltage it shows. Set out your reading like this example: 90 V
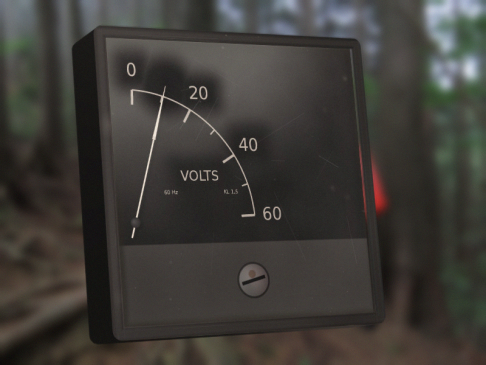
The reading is 10 V
